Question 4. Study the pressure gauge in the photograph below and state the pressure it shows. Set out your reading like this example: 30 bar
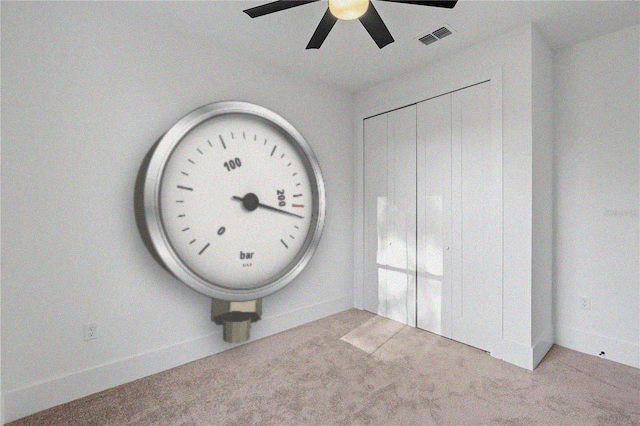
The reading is 220 bar
